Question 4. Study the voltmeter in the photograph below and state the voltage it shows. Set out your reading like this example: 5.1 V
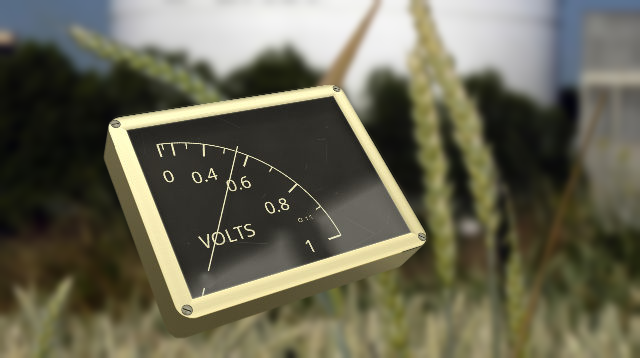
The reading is 0.55 V
